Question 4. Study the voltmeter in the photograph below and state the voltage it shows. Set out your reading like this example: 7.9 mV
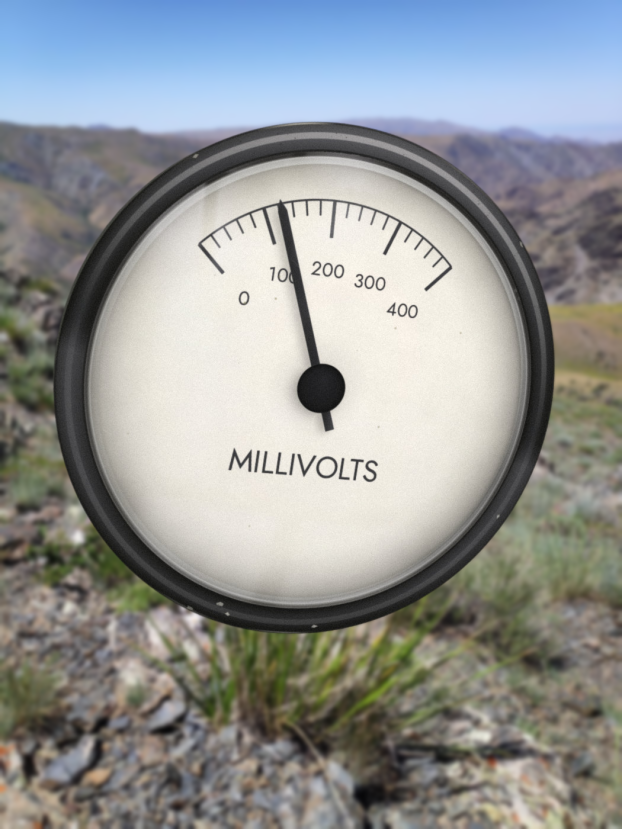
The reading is 120 mV
